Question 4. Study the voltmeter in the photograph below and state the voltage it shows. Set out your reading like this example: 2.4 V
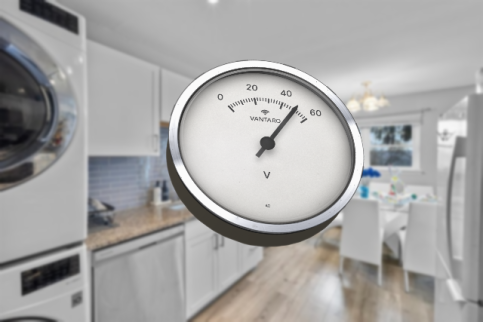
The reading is 50 V
